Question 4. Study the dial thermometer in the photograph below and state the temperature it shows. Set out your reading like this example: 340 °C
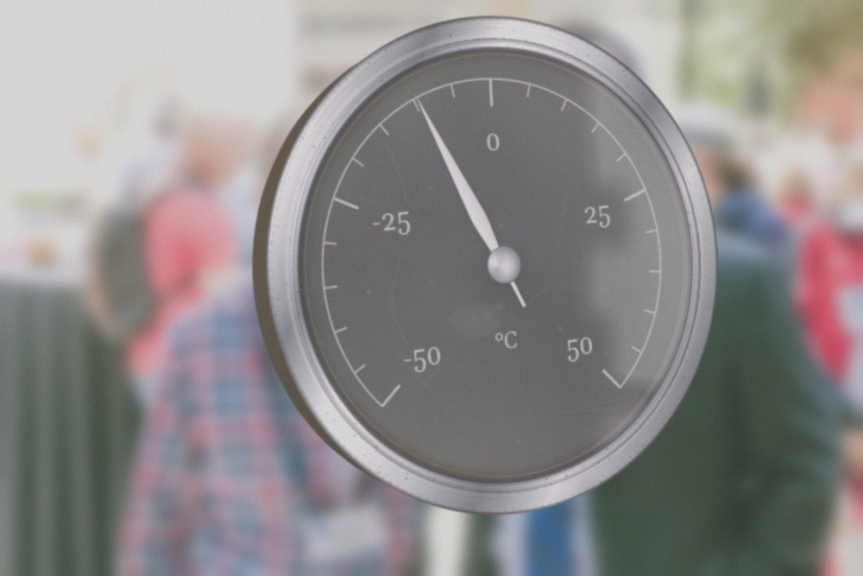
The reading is -10 °C
